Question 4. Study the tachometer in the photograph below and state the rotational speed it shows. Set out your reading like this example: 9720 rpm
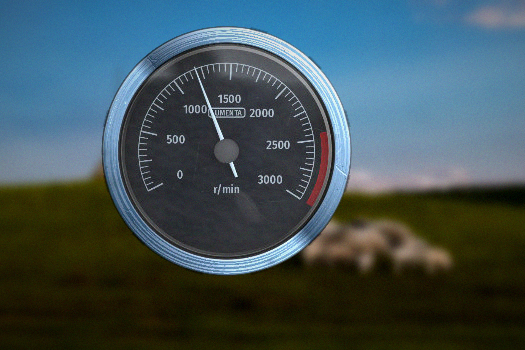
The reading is 1200 rpm
